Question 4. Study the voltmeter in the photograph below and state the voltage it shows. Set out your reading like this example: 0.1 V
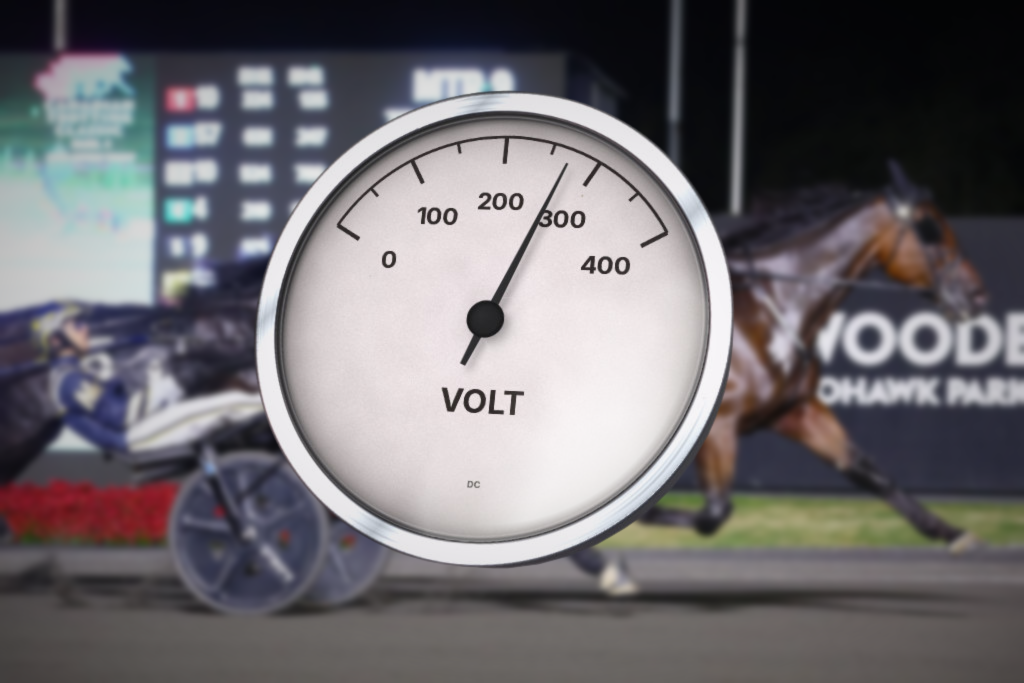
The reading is 275 V
